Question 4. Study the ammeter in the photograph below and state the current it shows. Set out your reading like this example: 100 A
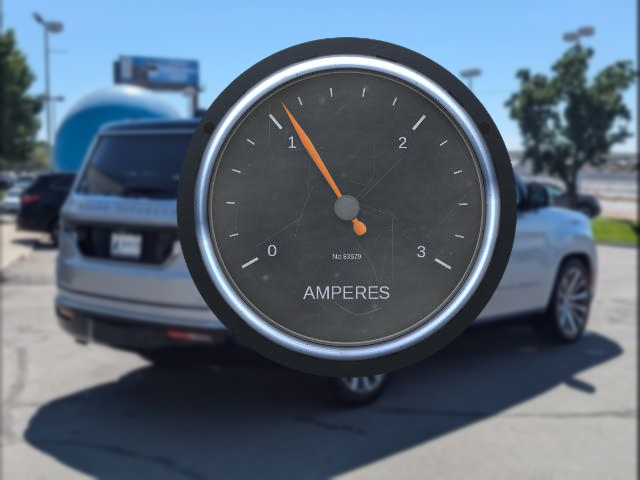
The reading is 1.1 A
